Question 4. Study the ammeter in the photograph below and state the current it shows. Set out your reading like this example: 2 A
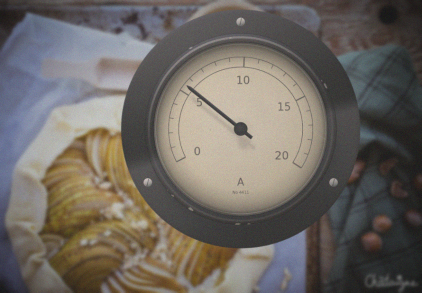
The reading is 5.5 A
